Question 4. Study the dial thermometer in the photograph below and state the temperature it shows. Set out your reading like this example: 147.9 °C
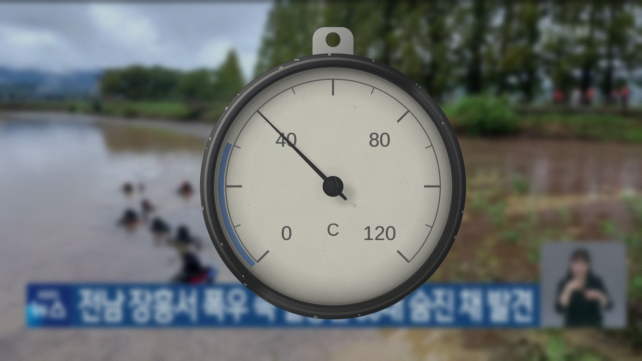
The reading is 40 °C
